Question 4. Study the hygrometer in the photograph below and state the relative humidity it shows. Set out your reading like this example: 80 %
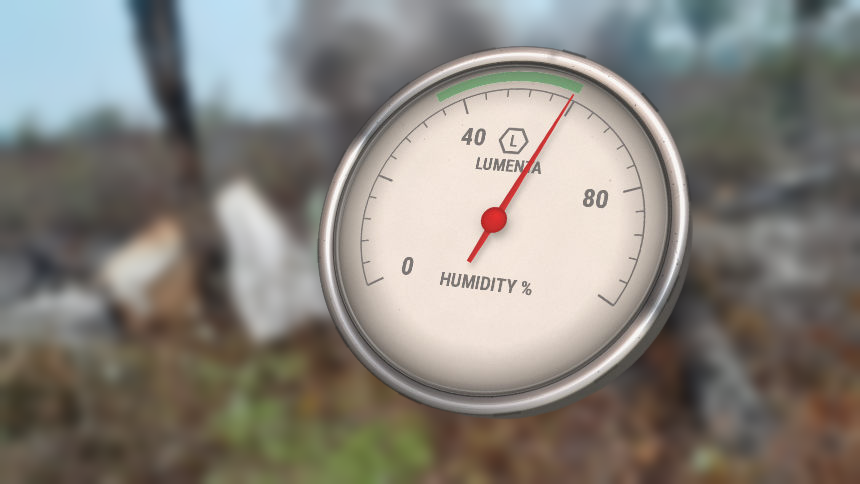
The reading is 60 %
